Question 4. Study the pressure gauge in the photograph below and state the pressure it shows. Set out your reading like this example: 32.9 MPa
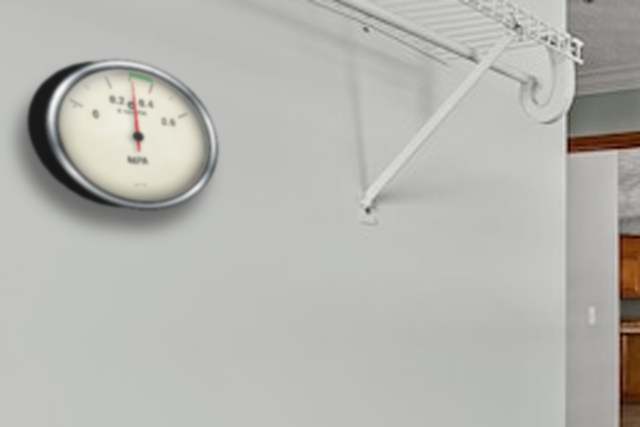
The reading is 0.3 MPa
